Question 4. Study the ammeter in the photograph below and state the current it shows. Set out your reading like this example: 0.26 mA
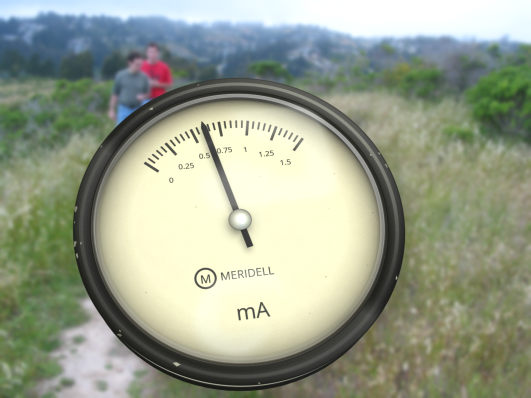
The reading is 0.6 mA
